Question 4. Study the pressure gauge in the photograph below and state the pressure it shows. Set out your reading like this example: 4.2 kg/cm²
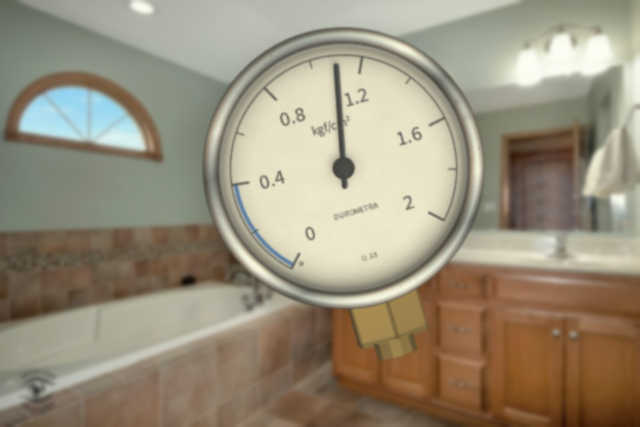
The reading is 1.1 kg/cm²
